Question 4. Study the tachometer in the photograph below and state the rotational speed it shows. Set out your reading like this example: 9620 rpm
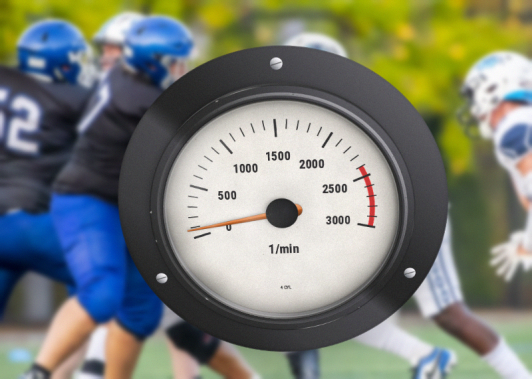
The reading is 100 rpm
